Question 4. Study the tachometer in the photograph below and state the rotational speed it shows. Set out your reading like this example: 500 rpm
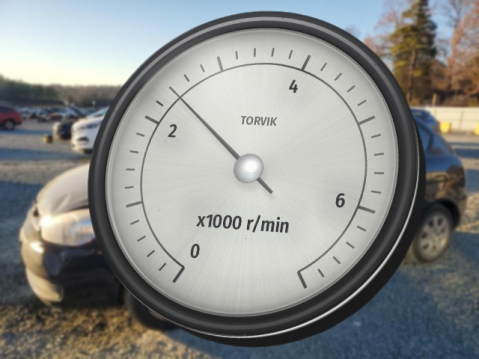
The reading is 2400 rpm
